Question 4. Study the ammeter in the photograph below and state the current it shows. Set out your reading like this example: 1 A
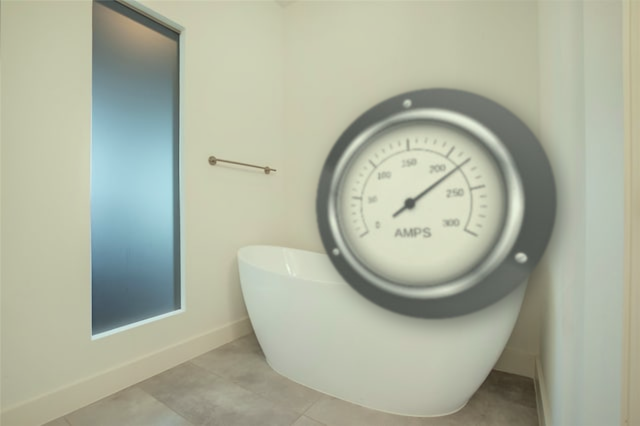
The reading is 220 A
